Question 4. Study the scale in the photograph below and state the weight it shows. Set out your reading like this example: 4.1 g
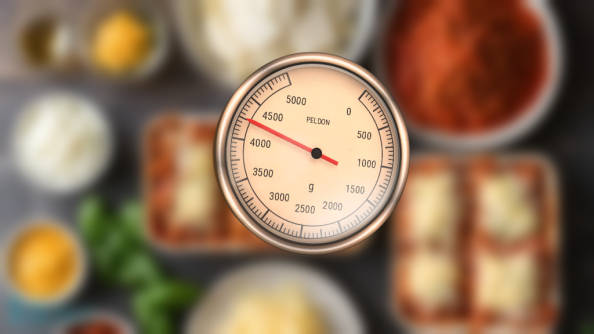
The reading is 4250 g
